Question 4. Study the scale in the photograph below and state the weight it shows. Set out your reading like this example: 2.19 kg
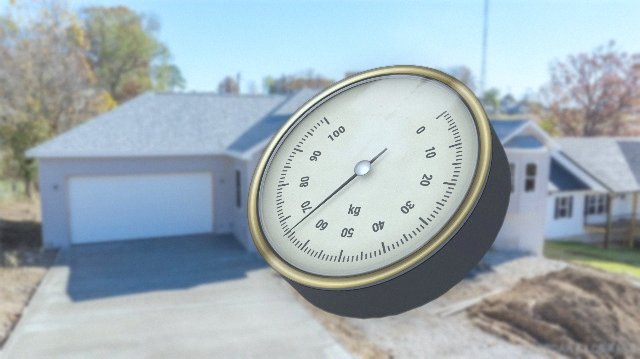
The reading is 65 kg
